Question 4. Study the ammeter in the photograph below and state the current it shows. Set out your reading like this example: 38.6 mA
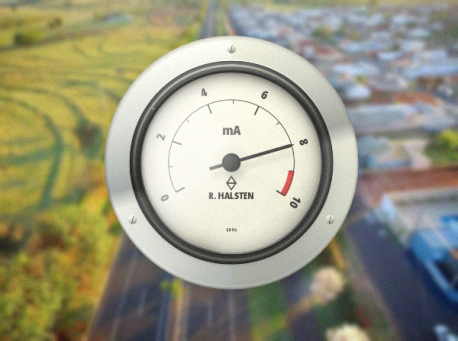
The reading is 8 mA
